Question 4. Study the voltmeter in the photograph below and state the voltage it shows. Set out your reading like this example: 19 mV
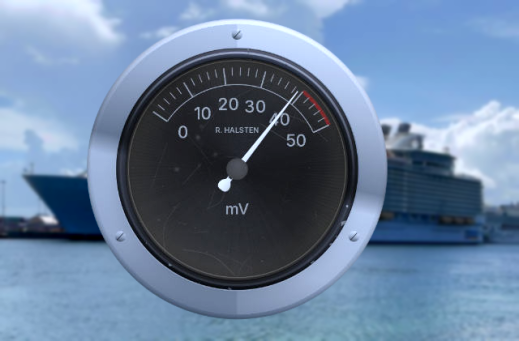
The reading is 39 mV
